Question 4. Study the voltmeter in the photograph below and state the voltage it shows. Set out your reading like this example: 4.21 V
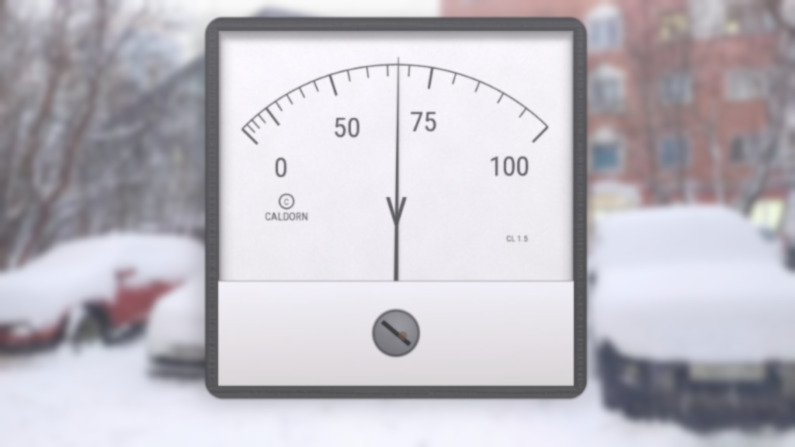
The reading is 67.5 V
